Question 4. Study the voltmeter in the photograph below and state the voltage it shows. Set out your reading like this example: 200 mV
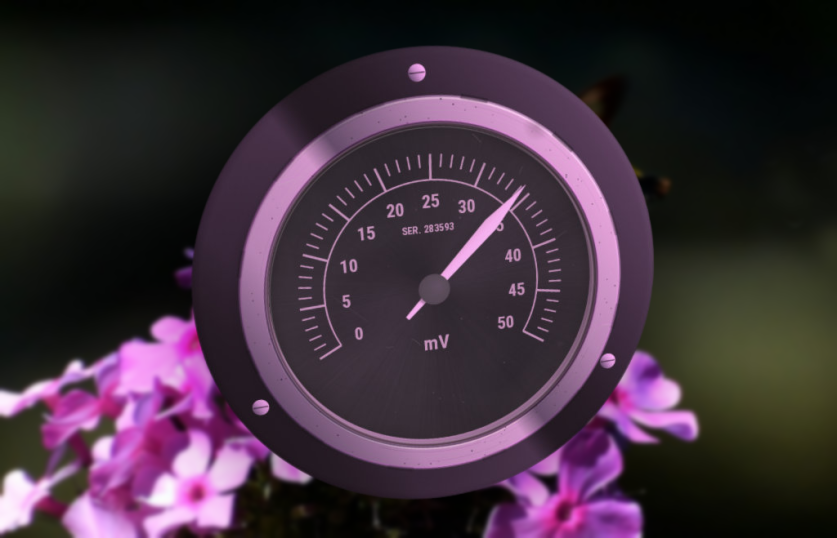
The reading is 34 mV
